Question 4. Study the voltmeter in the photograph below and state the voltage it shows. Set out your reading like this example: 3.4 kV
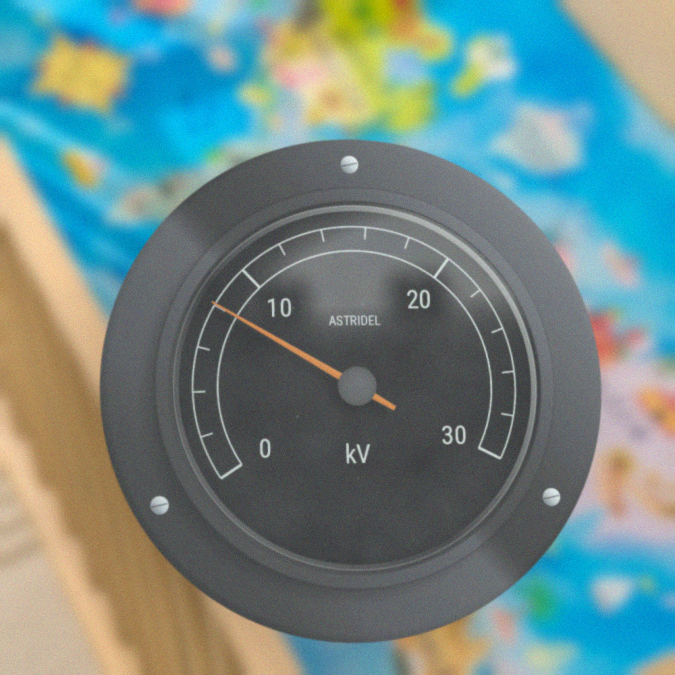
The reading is 8 kV
